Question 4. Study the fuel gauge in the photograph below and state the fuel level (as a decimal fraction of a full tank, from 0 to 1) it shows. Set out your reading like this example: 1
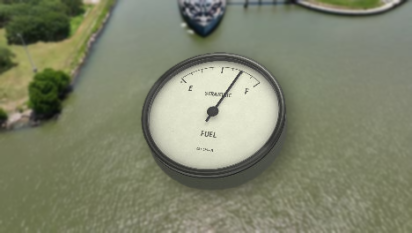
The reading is 0.75
